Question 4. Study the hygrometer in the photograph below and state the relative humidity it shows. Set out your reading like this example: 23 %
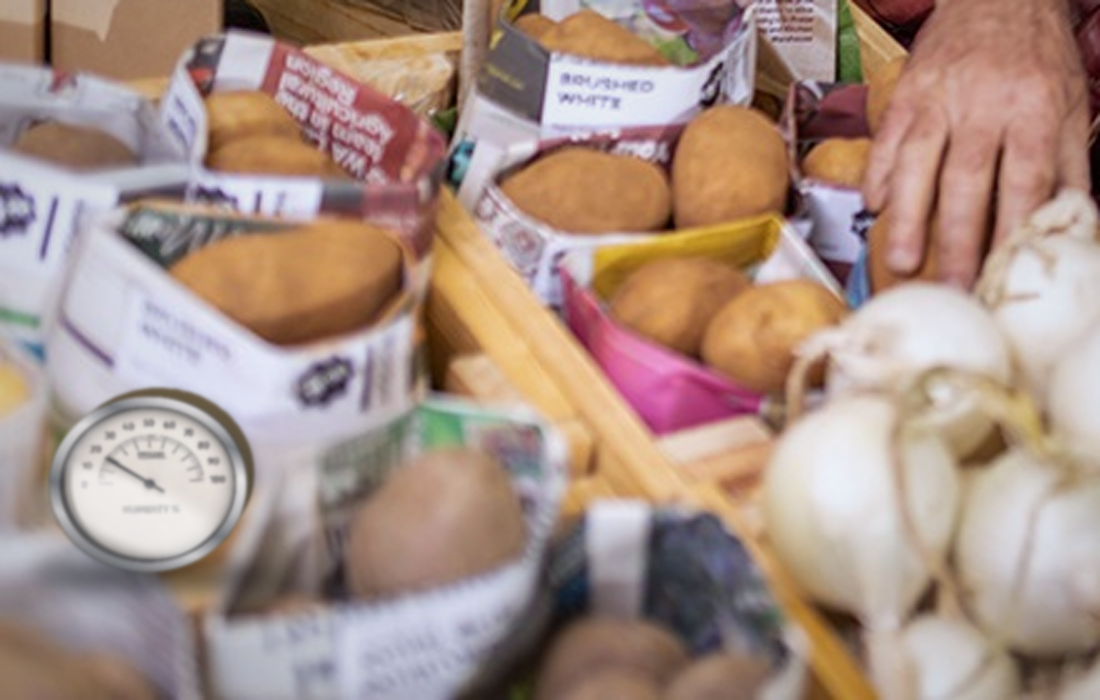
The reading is 20 %
